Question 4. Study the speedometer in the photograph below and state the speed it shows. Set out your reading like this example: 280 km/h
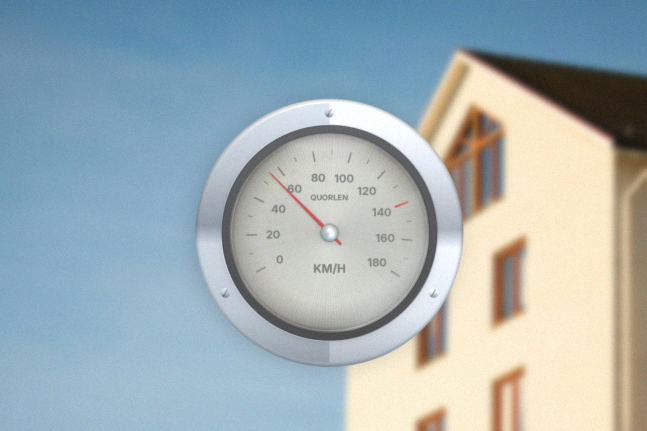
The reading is 55 km/h
